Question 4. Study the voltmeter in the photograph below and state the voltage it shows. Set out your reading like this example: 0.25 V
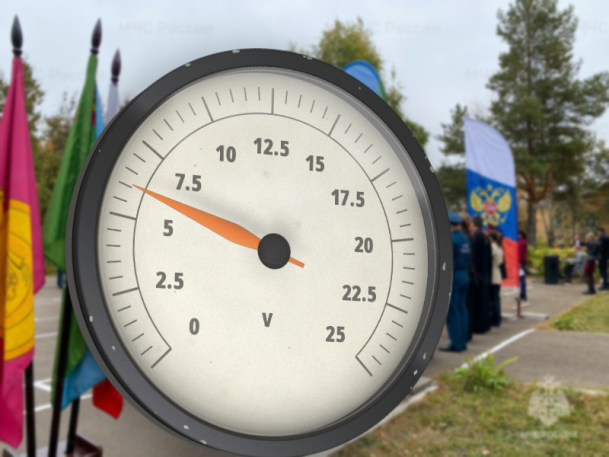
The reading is 6 V
